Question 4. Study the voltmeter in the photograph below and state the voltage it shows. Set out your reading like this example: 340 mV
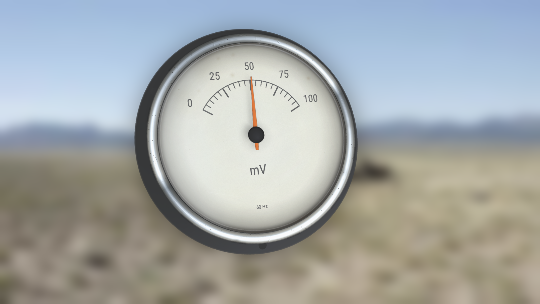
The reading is 50 mV
